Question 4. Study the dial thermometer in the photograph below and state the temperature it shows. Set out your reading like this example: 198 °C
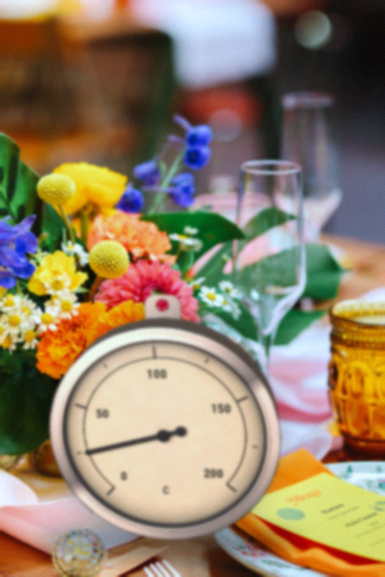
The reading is 25 °C
